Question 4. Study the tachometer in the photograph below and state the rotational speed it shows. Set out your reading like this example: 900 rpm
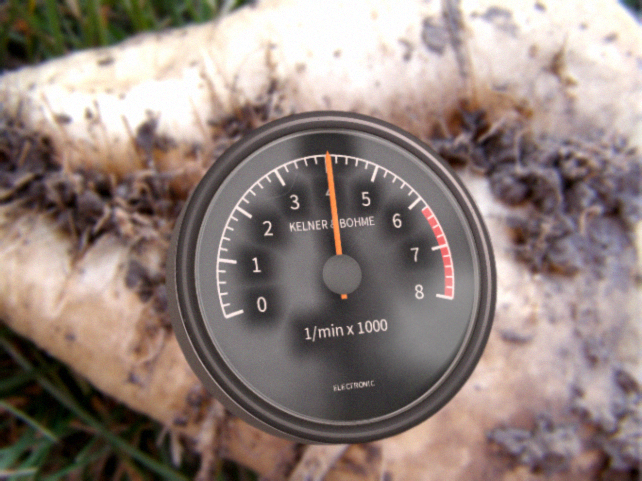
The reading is 4000 rpm
